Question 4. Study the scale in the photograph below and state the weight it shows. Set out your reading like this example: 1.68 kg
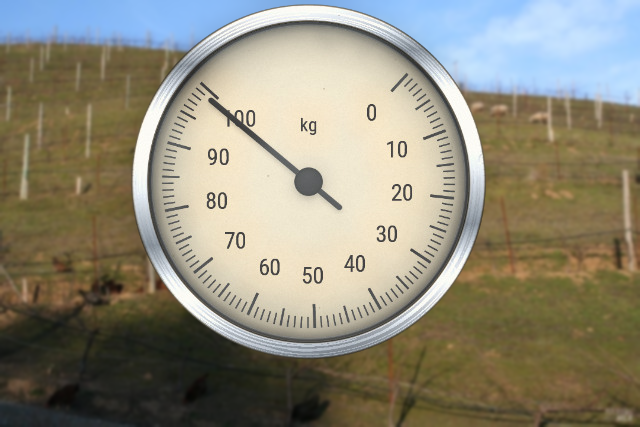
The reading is 99 kg
